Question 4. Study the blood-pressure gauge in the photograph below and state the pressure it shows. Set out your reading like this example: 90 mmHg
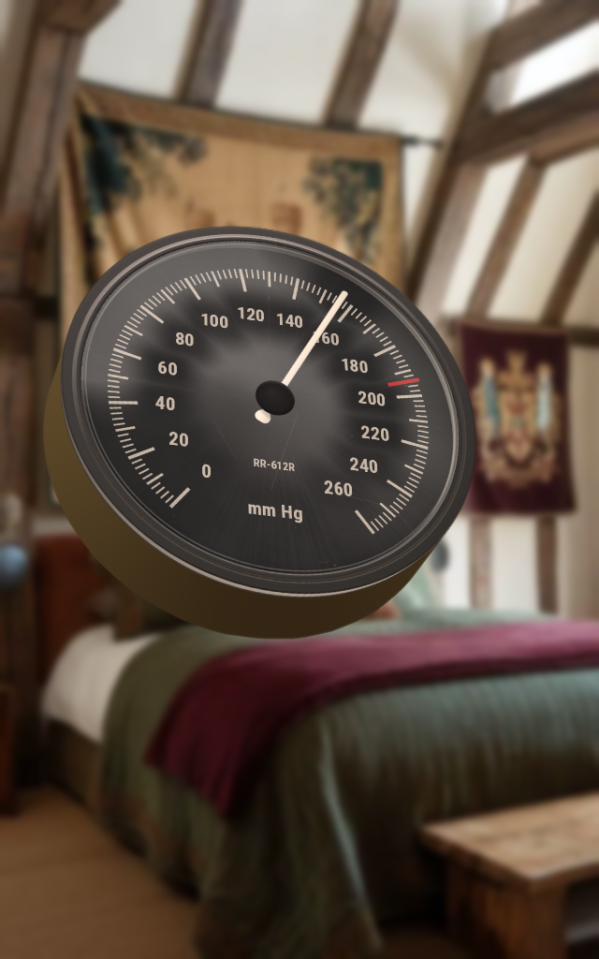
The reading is 156 mmHg
